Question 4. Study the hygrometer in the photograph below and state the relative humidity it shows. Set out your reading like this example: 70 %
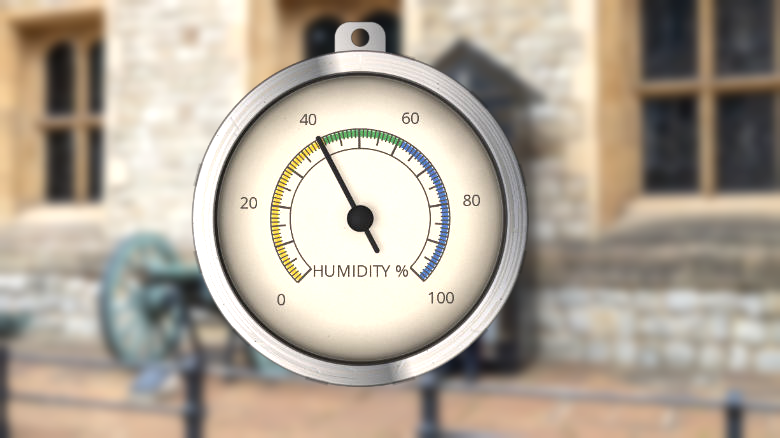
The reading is 40 %
